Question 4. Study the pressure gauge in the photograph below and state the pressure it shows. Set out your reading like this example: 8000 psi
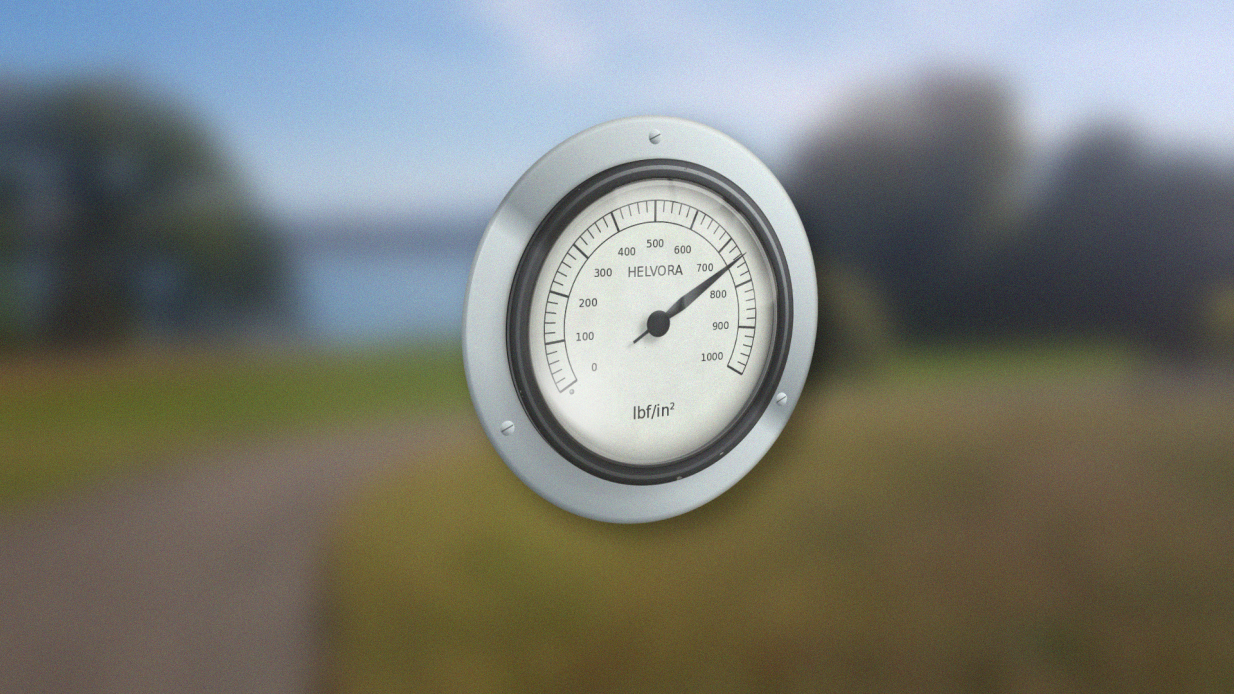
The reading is 740 psi
